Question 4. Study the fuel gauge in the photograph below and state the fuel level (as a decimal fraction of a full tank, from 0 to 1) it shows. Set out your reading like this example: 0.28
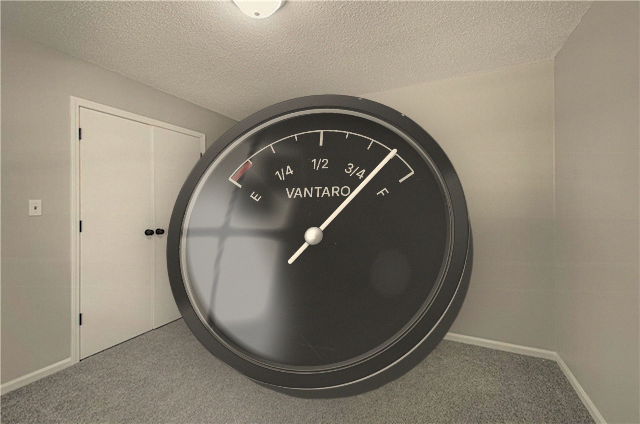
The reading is 0.875
